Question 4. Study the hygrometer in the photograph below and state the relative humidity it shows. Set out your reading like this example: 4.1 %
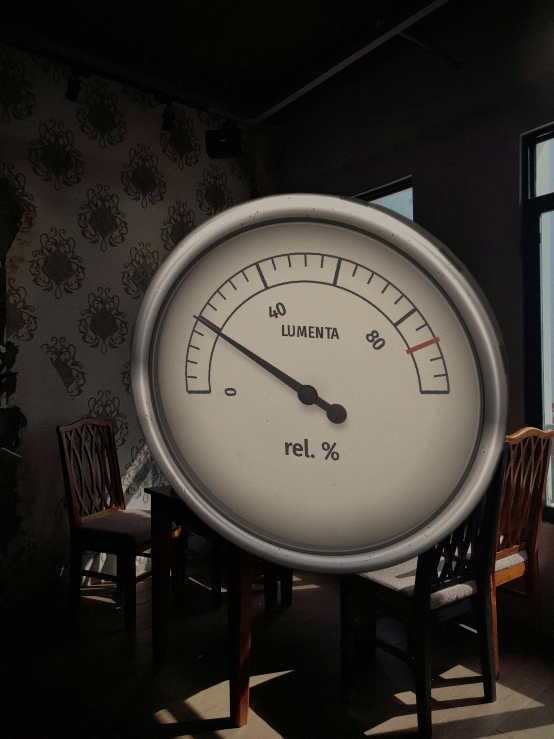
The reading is 20 %
